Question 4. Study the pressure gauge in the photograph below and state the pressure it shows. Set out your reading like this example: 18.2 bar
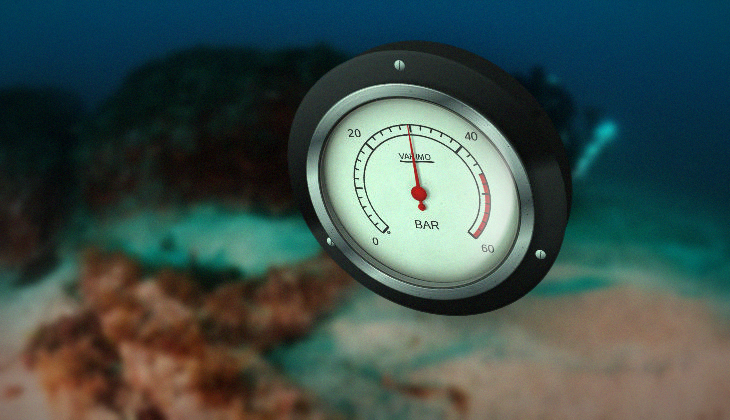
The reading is 30 bar
